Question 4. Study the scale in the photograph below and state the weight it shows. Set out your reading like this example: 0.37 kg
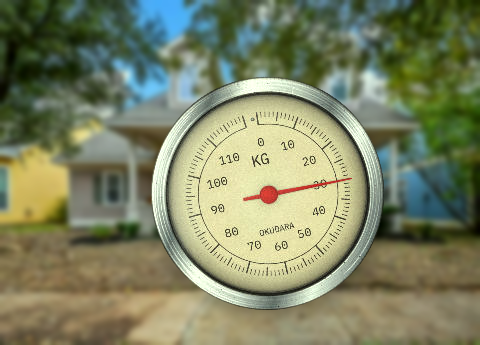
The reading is 30 kg
